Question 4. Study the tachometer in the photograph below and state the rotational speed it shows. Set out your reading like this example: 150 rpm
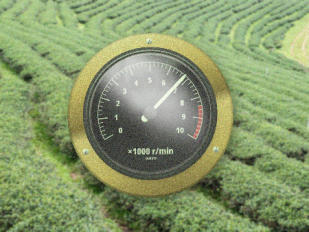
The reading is 6800 rpm
